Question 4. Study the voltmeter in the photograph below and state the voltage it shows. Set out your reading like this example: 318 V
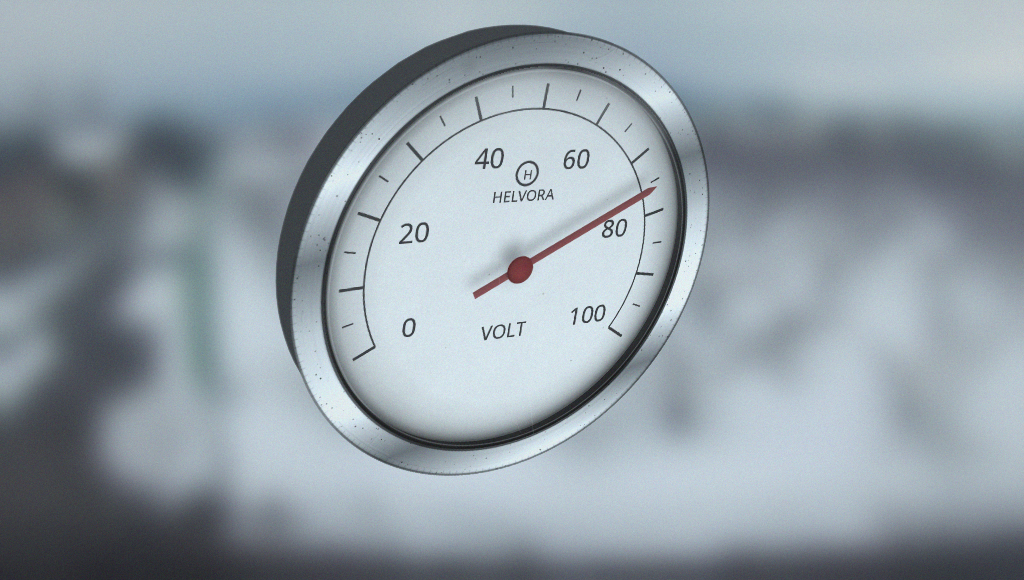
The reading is 75 V
